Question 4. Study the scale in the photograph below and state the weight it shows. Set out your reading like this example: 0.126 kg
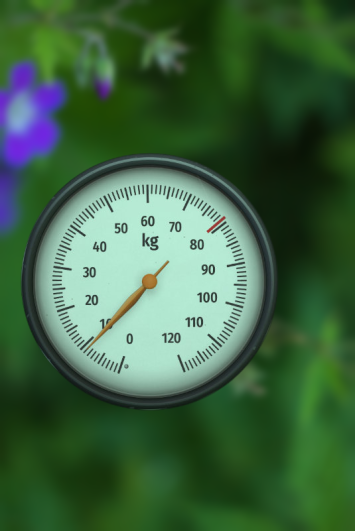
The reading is 9 kg
